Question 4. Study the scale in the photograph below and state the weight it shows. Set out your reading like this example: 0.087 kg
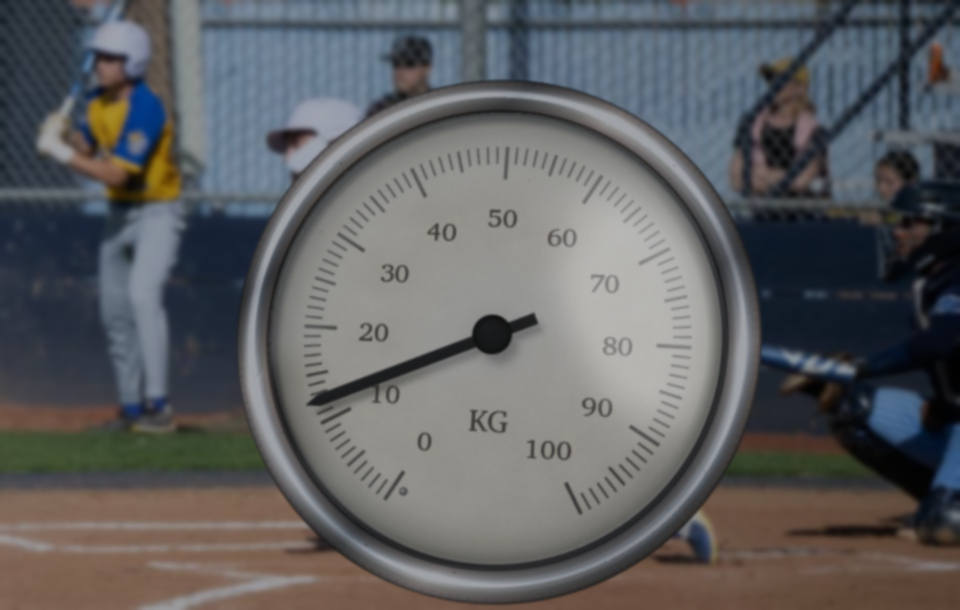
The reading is 12 kg
